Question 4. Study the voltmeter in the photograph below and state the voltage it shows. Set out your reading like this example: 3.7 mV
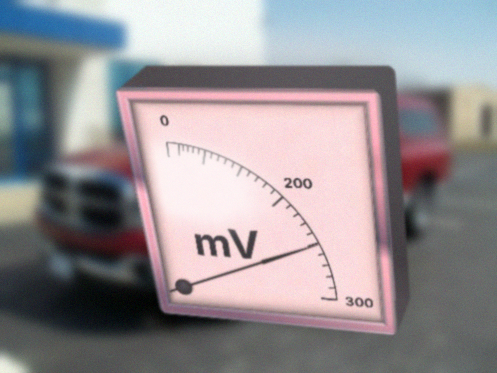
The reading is 250 mV
